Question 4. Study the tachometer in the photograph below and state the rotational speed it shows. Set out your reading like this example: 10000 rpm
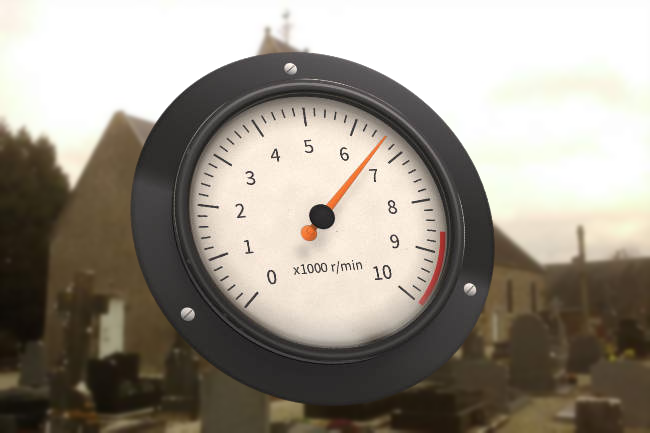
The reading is 6600 rpm
